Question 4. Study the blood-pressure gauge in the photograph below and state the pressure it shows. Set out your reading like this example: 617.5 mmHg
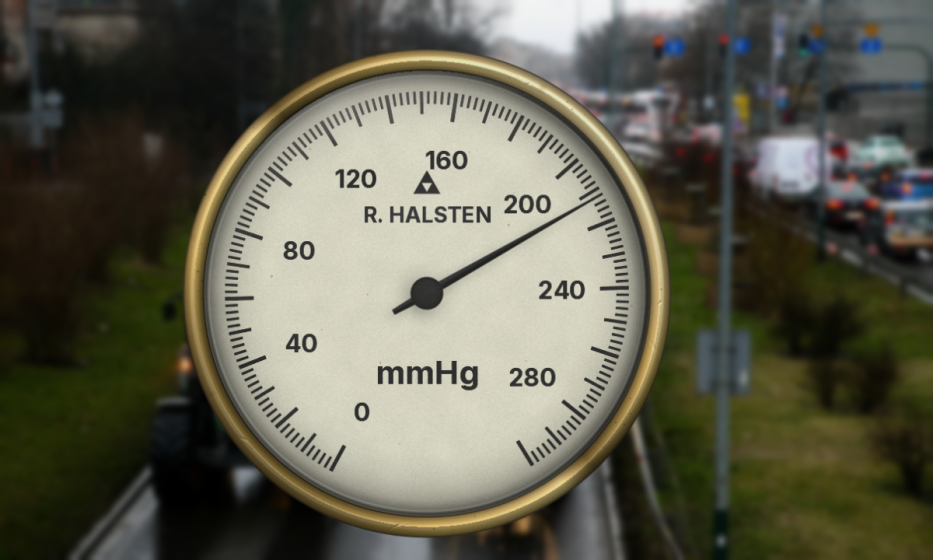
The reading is 212 mmHg
